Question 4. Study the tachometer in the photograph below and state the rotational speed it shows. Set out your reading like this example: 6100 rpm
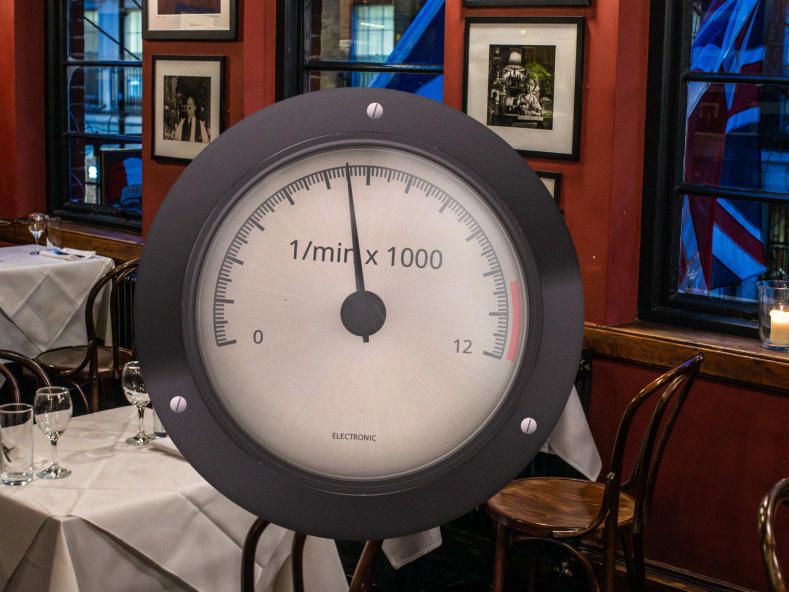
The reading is 5500 rpm
